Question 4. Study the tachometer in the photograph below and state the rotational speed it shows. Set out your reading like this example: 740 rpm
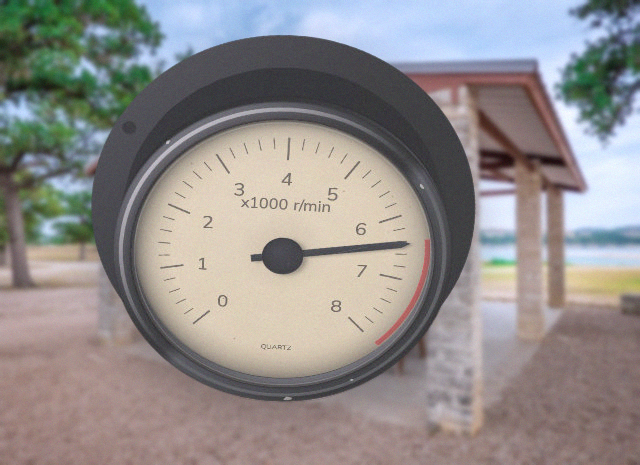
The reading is 6400 rpm
